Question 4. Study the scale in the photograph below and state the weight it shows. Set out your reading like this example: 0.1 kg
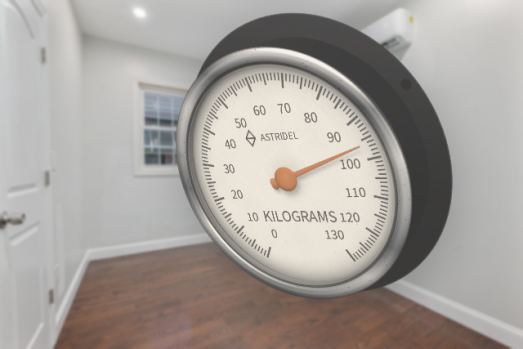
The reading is 96 kg
